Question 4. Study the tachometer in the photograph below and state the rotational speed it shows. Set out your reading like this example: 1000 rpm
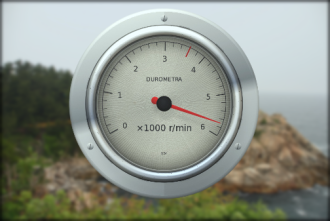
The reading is 5700 rpm
